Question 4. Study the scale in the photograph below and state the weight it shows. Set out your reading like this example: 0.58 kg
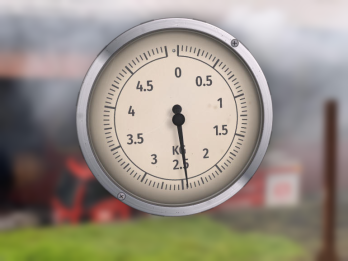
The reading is 2.45 kg
